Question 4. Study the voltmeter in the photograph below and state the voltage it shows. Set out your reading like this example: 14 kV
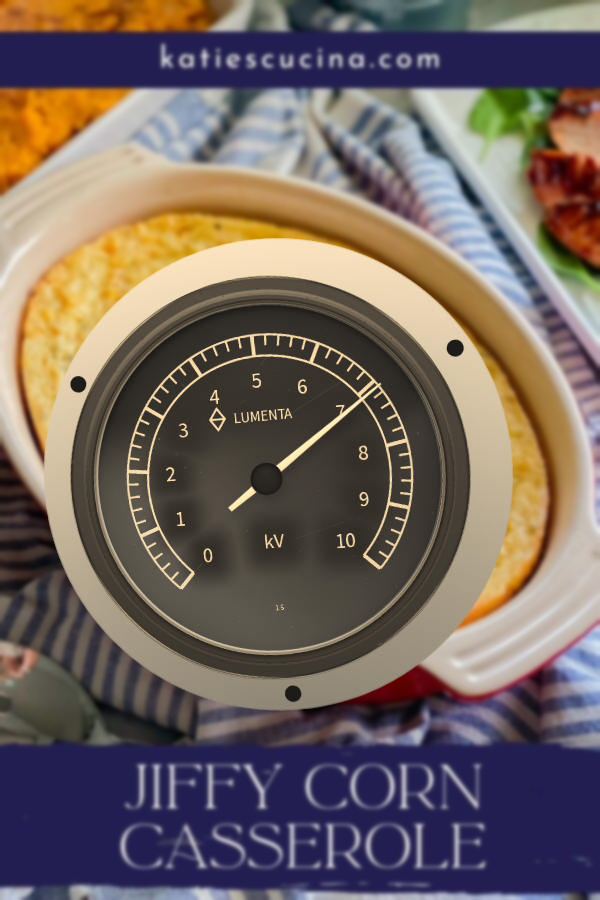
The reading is 7.1 kV
